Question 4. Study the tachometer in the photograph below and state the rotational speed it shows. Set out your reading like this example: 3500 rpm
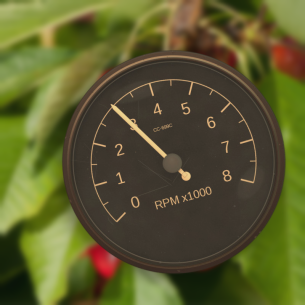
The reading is 3000 rpm
